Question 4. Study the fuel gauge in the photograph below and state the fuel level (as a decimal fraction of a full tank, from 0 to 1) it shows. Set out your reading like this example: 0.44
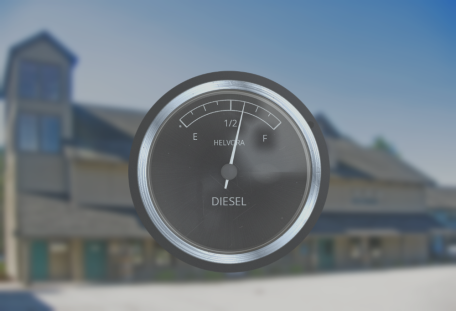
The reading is 0.625
